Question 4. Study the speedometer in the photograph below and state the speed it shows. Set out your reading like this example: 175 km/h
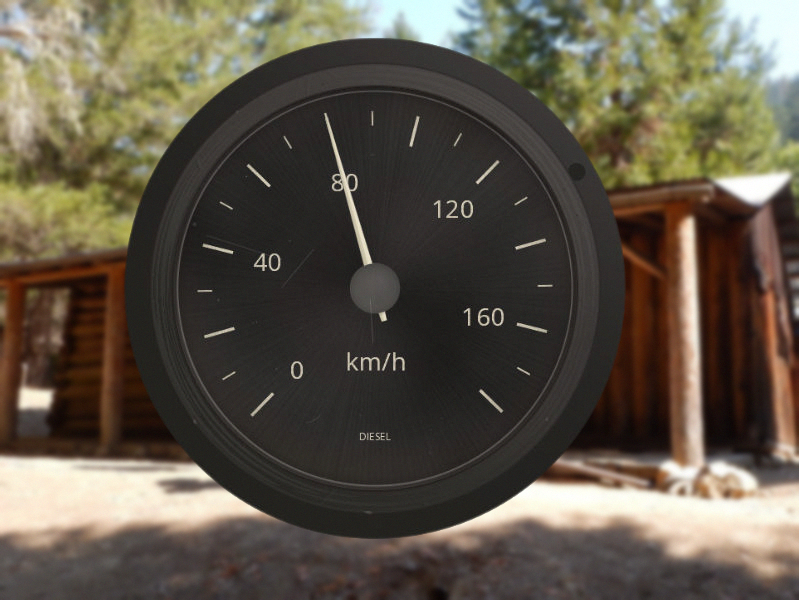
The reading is 80 km/h
